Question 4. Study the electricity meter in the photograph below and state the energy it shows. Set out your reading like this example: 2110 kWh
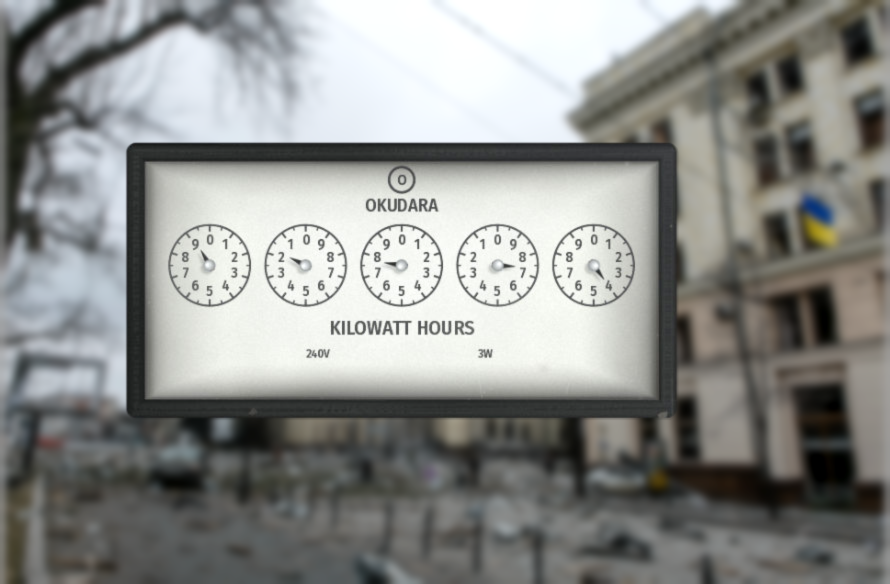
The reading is 91774 kWh
